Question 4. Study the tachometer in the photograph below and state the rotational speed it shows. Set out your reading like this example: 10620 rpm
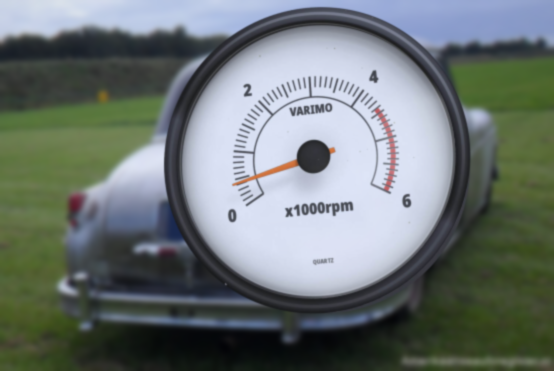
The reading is 400 rpm
